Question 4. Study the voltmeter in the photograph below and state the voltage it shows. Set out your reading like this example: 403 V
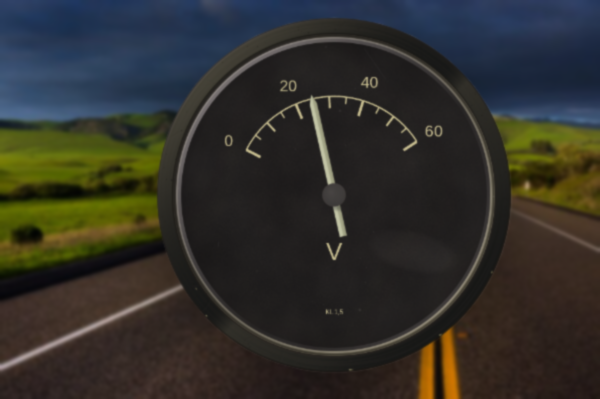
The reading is 25 V
